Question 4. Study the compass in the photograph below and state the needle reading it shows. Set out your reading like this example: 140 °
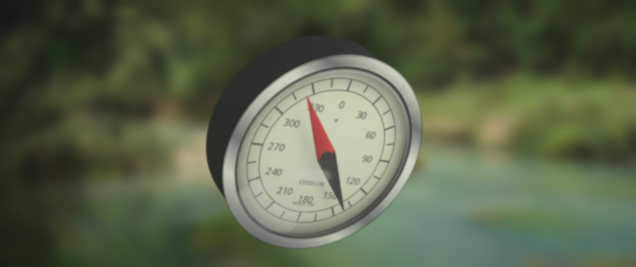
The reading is 322.5 °
